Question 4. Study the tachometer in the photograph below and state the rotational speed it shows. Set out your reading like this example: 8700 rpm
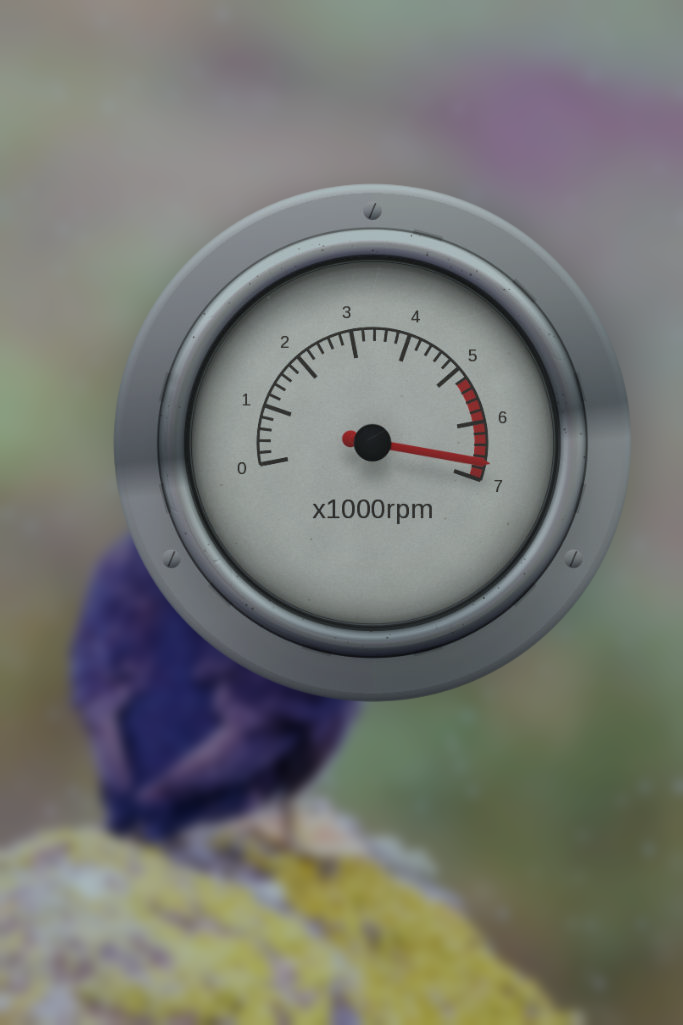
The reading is 6700 rpm
